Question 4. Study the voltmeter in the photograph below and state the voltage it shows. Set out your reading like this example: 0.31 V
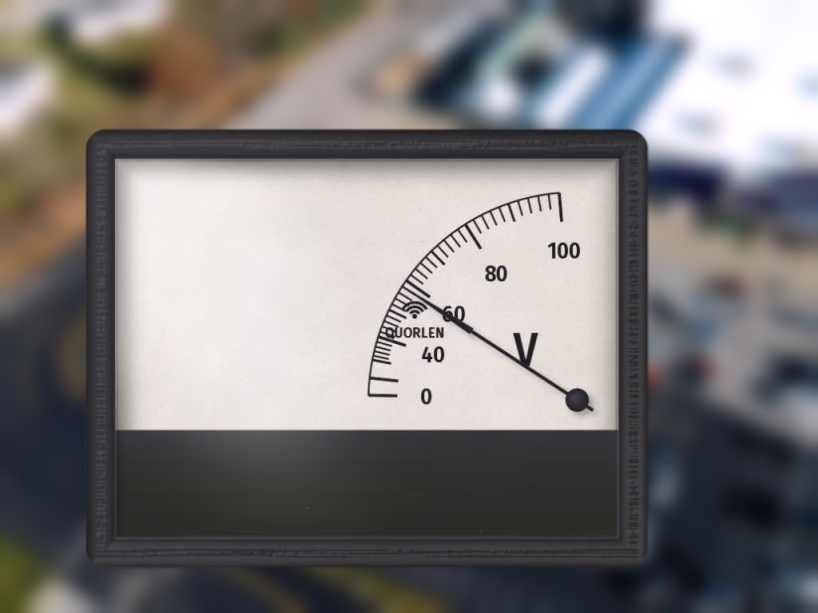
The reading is 58 V
